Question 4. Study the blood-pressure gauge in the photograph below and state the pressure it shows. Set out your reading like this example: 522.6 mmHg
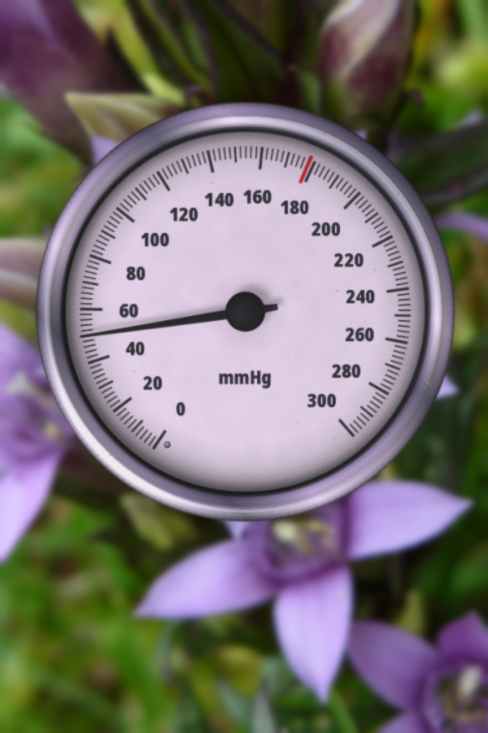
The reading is 50 mmHg
